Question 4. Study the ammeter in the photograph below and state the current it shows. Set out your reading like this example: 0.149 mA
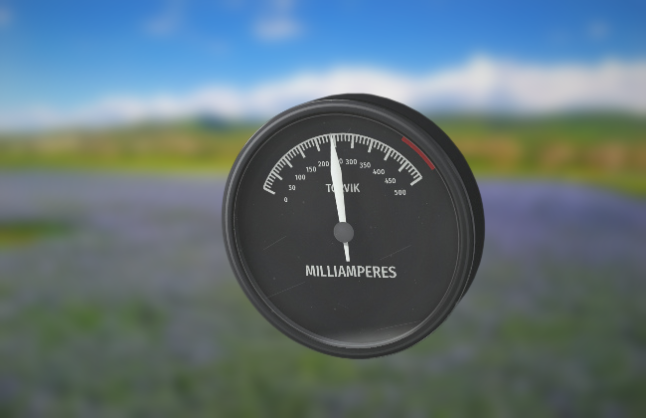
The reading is 250 mA
